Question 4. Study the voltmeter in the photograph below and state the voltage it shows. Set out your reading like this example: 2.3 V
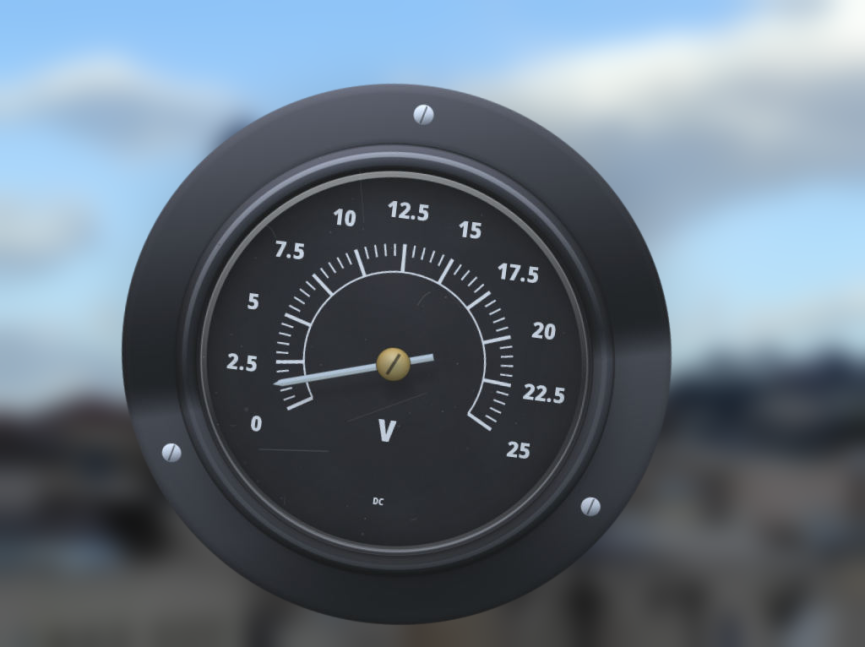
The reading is 1.5 V
